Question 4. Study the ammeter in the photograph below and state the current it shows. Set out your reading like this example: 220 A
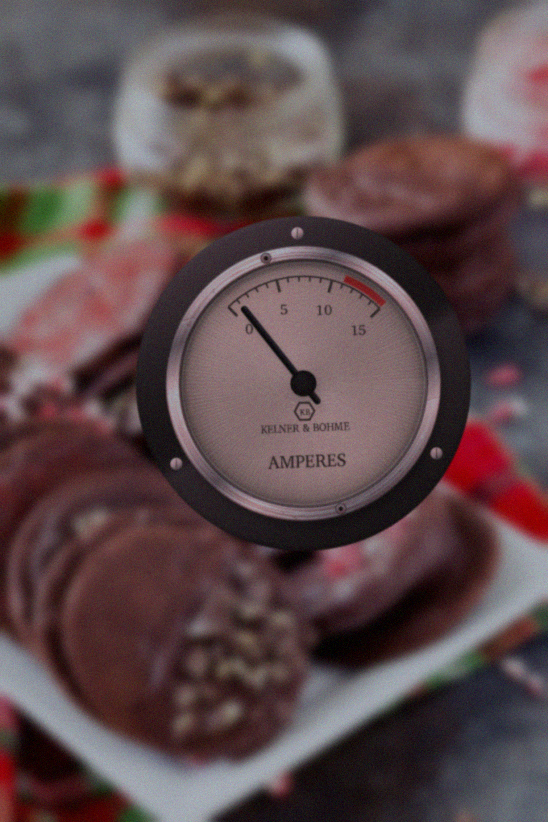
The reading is 1 A
